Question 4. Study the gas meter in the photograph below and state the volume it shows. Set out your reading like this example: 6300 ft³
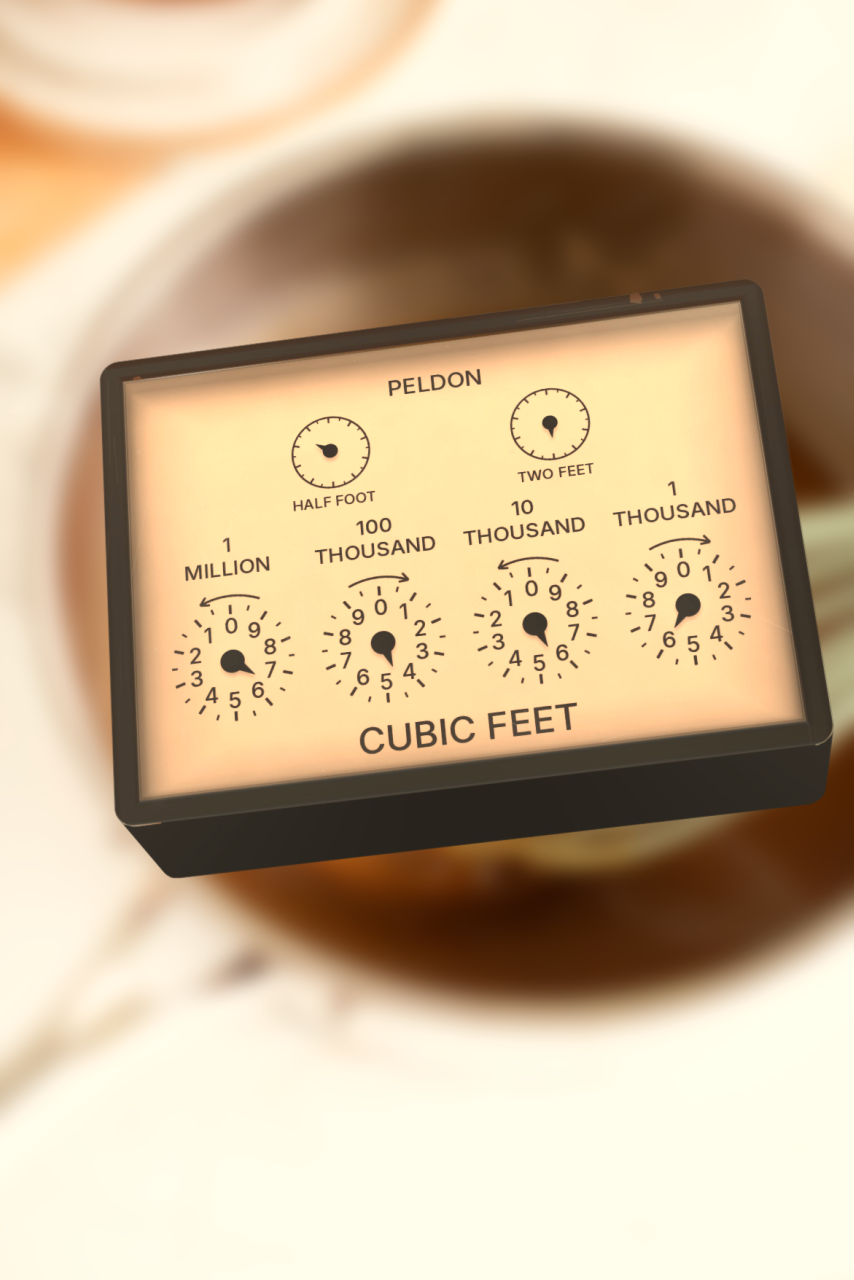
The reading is 645600 ft³
